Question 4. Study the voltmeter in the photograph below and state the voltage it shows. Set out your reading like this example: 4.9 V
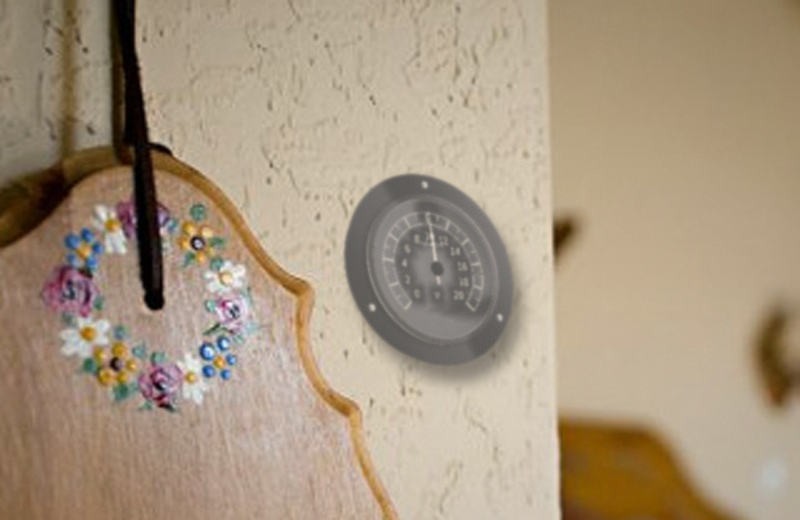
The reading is 10 V
